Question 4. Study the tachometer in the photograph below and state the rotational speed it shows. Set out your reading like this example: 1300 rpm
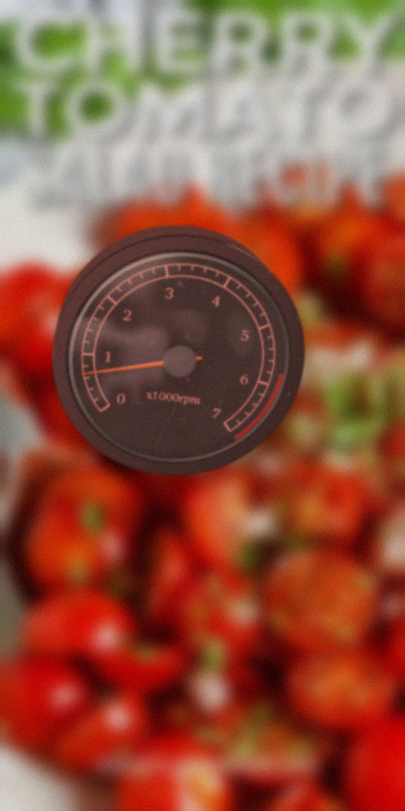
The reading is 700 rpm
